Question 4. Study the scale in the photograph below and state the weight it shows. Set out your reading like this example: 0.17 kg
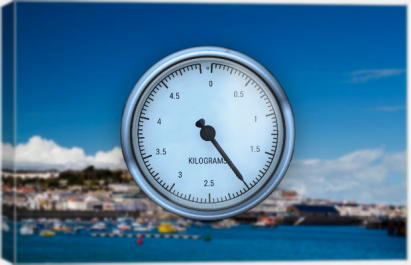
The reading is 2 kg
